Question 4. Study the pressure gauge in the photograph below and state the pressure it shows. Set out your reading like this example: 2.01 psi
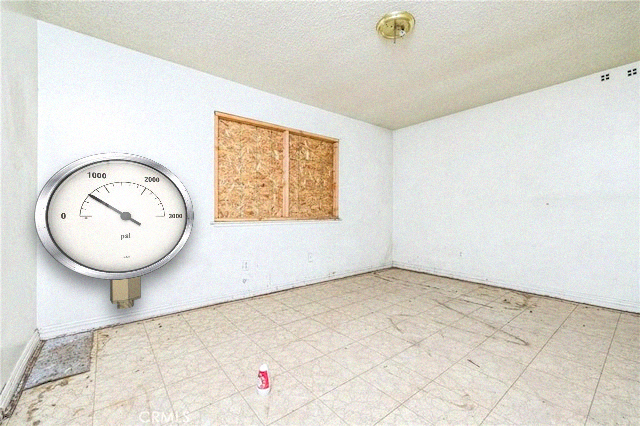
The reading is 600 psi
